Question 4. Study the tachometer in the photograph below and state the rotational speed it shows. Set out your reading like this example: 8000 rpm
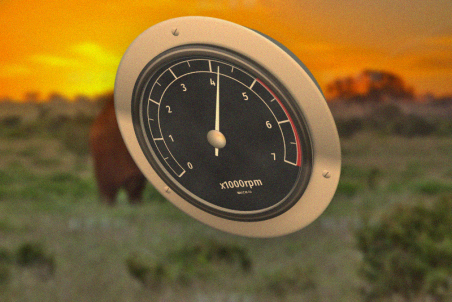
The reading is 4250 rpm
